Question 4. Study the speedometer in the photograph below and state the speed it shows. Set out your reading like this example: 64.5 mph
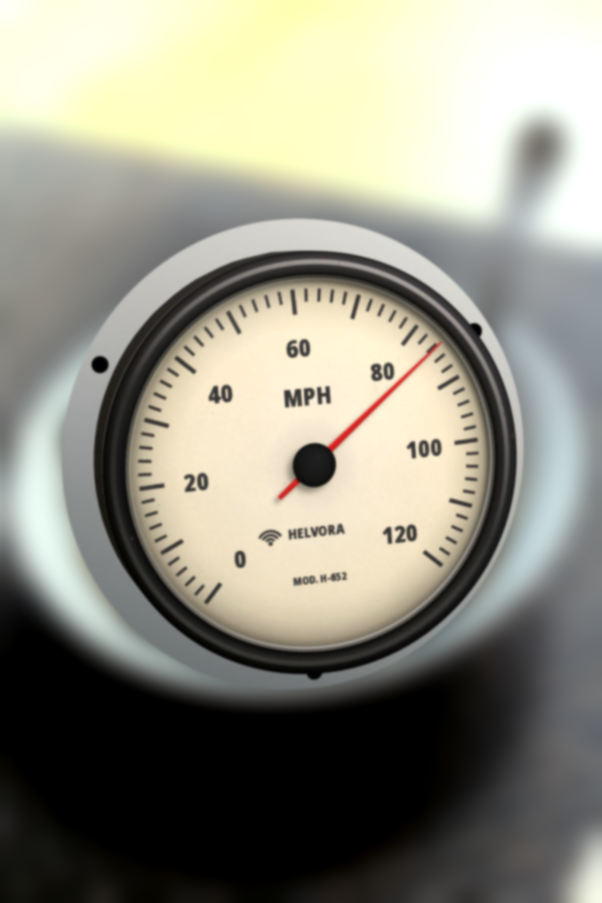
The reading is 84 mph
